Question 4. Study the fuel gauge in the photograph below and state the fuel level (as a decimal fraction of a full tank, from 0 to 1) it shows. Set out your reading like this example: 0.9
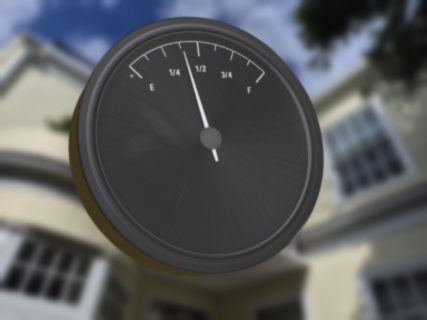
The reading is 0.375
